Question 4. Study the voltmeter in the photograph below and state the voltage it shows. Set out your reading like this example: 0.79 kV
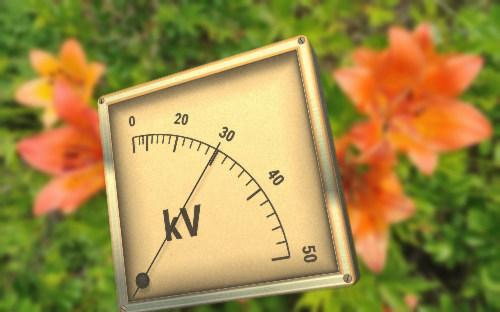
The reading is 30 kV
